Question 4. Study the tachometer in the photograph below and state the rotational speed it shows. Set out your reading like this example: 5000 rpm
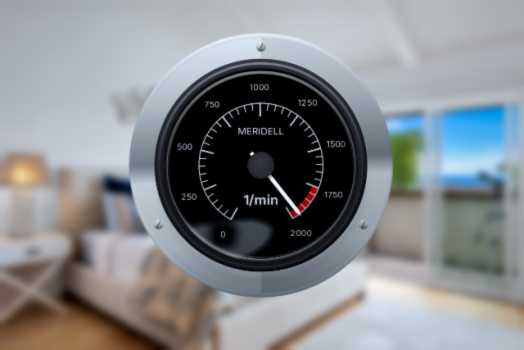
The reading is 1950 rpm
